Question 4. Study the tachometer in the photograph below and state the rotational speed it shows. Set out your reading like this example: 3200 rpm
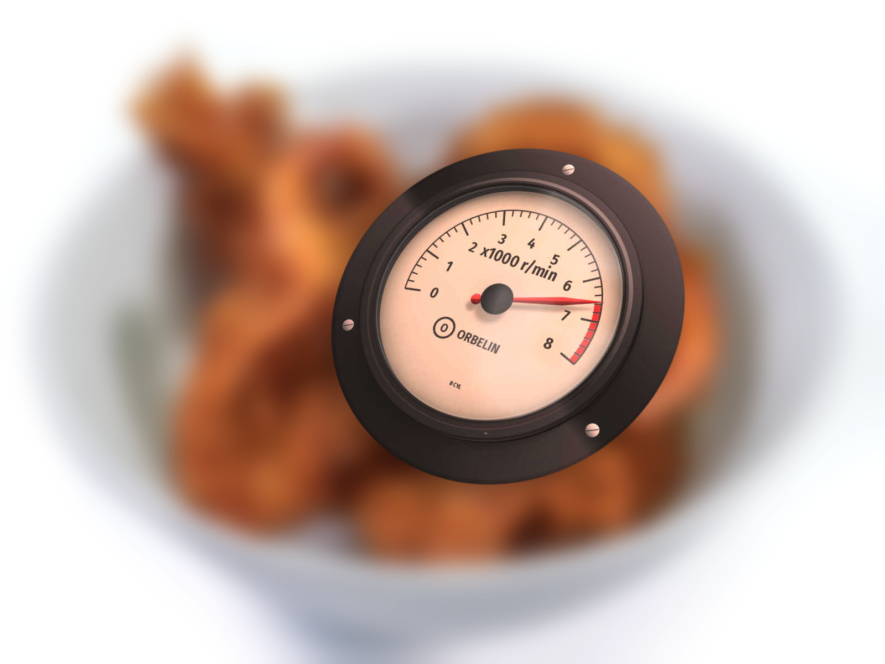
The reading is 6600 rpm
